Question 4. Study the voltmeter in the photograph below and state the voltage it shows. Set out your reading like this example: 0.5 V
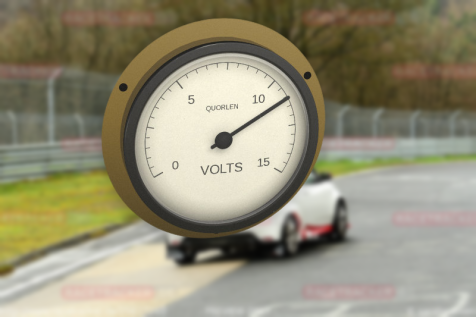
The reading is 11 V
